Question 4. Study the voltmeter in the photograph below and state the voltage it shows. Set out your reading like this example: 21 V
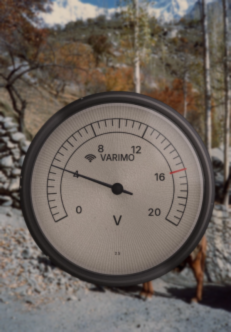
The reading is 4 V
